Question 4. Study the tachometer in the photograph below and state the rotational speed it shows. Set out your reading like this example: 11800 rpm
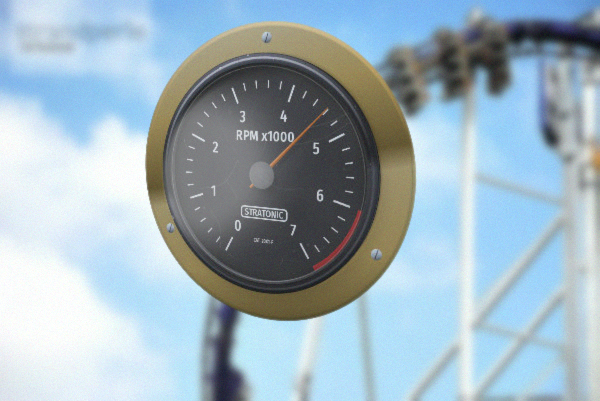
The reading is 4600 rpm
